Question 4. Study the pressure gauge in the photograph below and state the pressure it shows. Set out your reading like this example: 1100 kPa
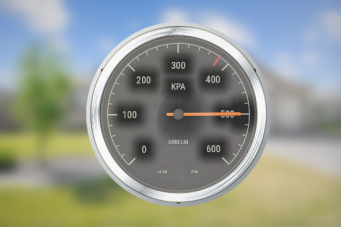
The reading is 500 kPa
